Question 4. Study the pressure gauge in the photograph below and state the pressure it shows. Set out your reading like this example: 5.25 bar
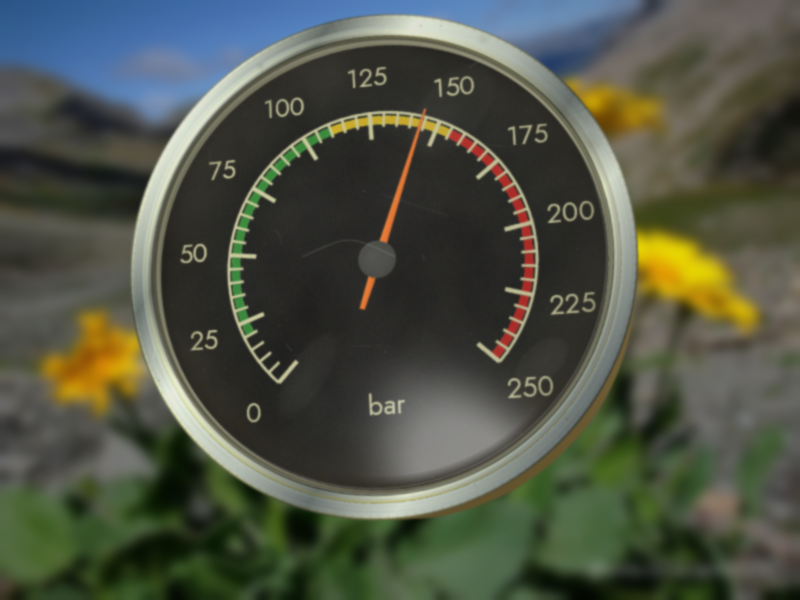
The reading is 145 bar
